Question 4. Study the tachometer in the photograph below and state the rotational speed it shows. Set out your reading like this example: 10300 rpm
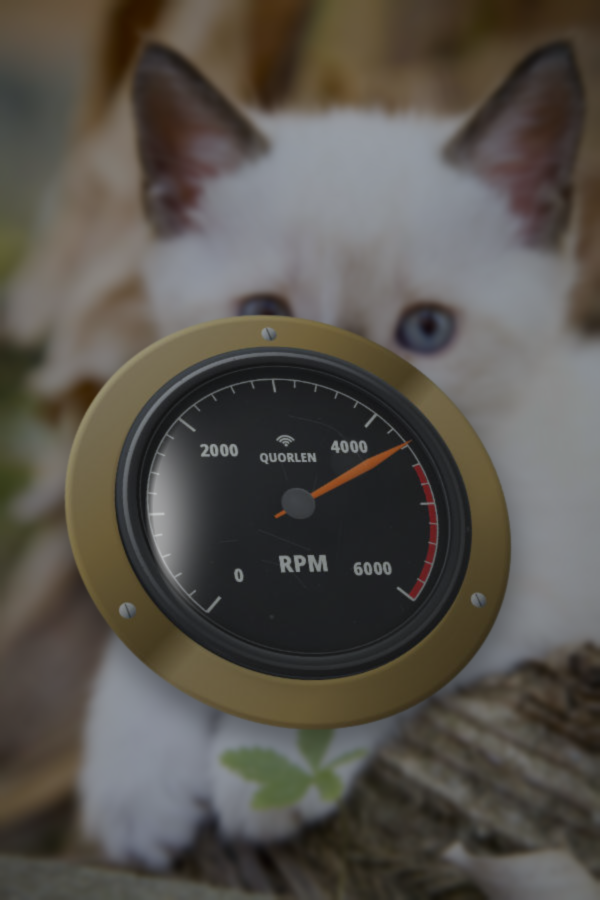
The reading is 4400 rpm
